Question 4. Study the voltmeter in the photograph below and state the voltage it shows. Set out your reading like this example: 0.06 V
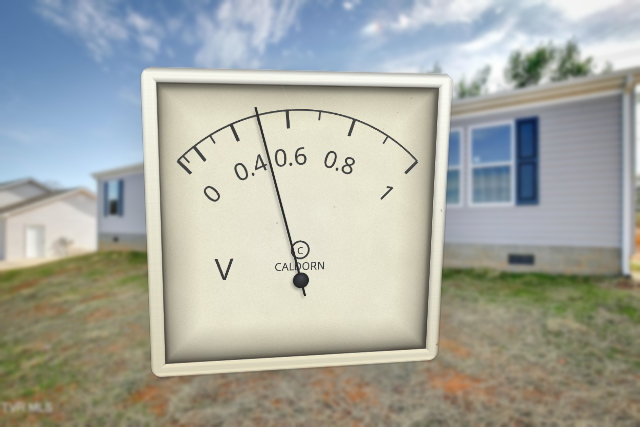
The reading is 0.5 V
